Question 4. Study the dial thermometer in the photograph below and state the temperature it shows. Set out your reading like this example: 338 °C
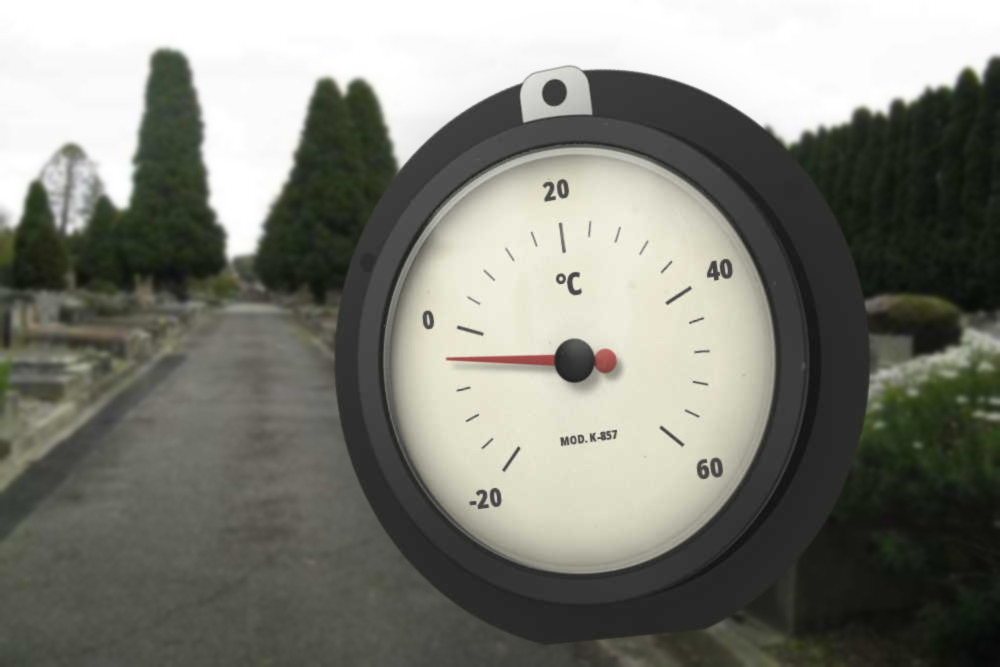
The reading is -4 °C
